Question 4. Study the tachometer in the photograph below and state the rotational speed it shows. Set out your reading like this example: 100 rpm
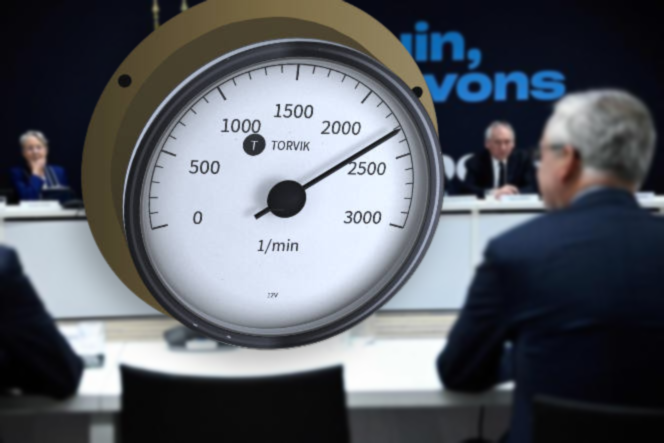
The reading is 2300 rpm
